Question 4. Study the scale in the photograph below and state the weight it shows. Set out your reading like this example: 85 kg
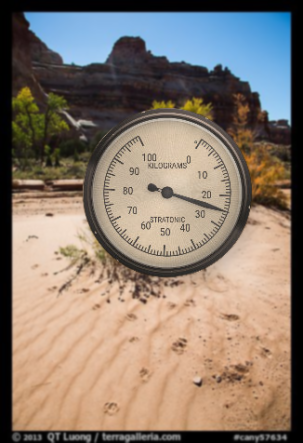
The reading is 25 kg
